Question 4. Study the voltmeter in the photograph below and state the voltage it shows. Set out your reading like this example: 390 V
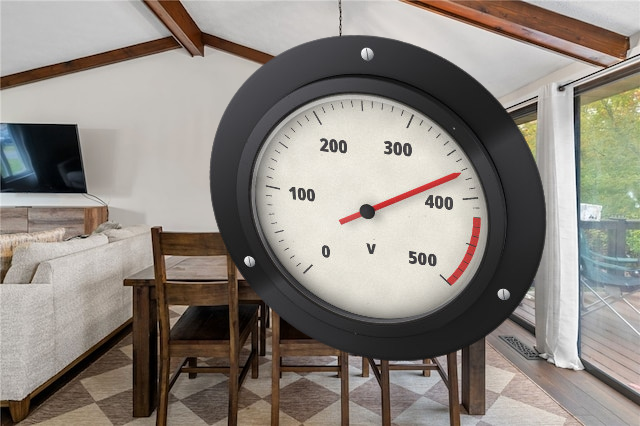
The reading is 370 V
